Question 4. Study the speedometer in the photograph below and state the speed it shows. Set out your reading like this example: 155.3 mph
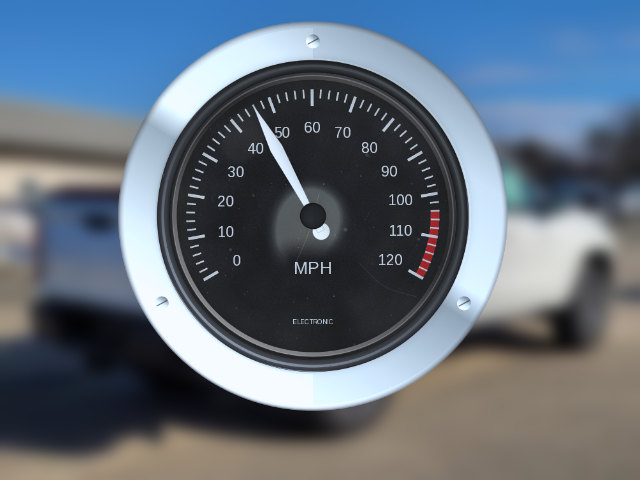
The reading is 46 mph
